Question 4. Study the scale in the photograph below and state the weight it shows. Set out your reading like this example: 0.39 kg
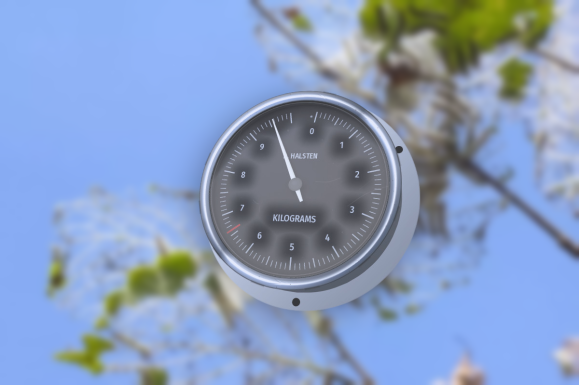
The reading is 9.6 kg
